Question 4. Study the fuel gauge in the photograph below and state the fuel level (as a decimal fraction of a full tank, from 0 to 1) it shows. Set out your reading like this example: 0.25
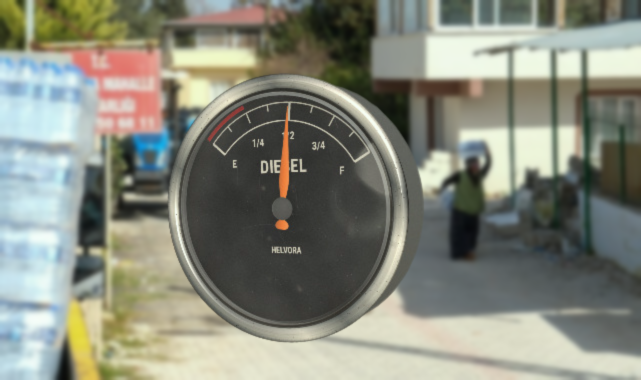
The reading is 0.5
